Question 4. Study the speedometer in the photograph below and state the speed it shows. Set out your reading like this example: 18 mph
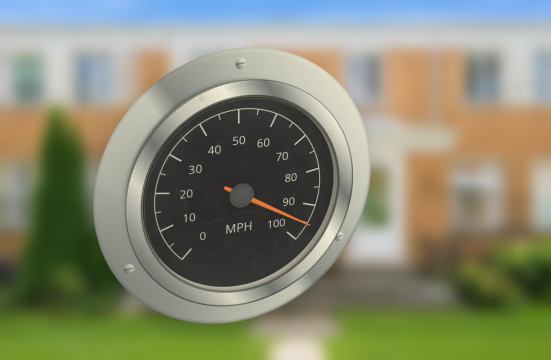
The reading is 95 mph
